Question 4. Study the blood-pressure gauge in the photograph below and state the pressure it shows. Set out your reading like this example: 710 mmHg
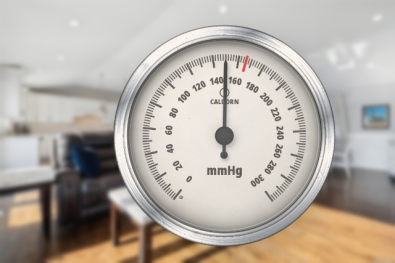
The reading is 150 mmHg
